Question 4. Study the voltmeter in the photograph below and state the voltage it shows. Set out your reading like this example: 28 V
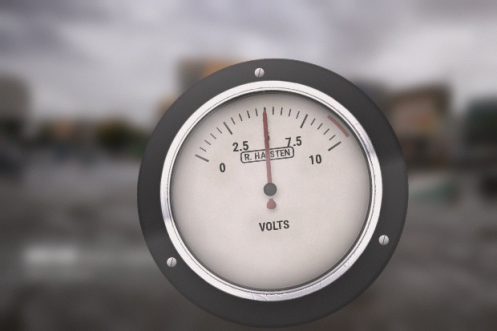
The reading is 5 V
